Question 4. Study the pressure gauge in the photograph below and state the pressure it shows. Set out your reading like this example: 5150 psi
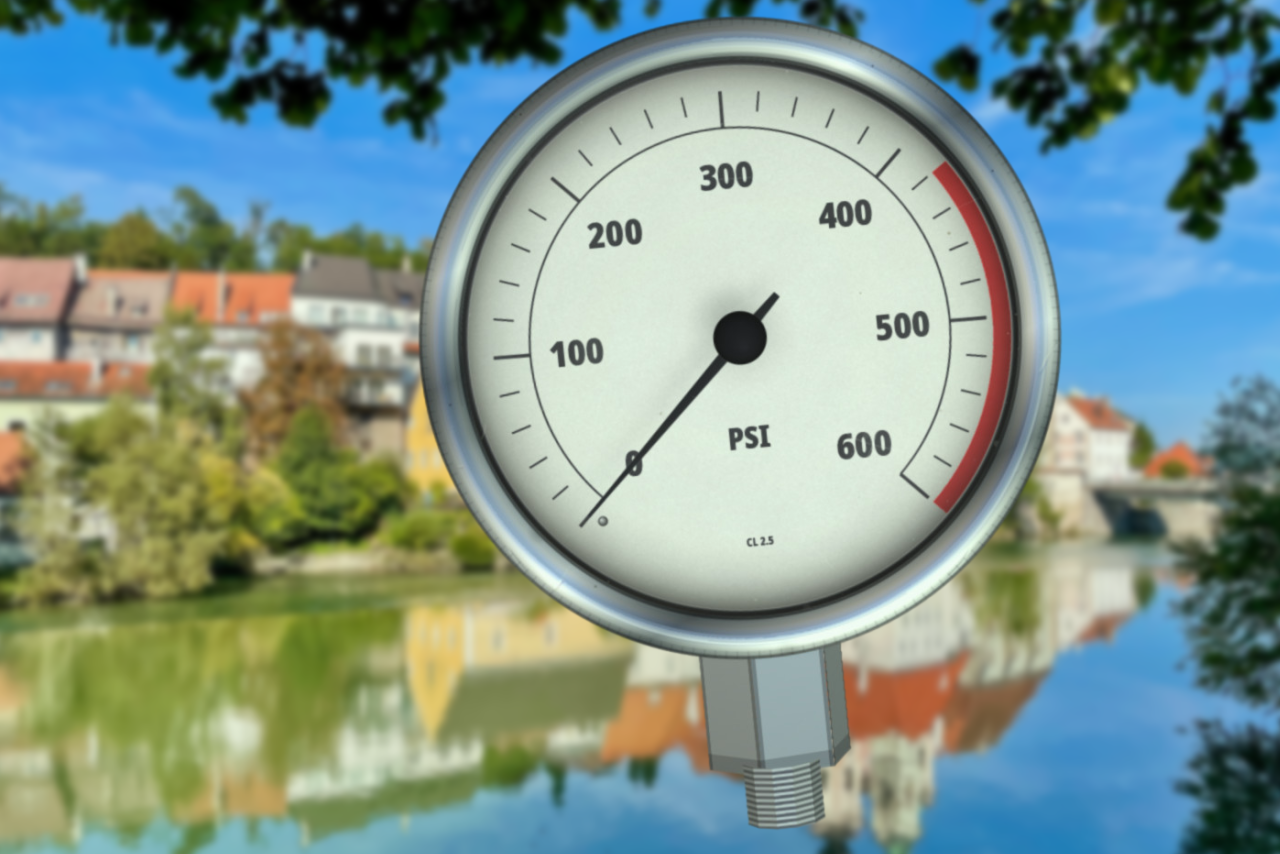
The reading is 0 psi
